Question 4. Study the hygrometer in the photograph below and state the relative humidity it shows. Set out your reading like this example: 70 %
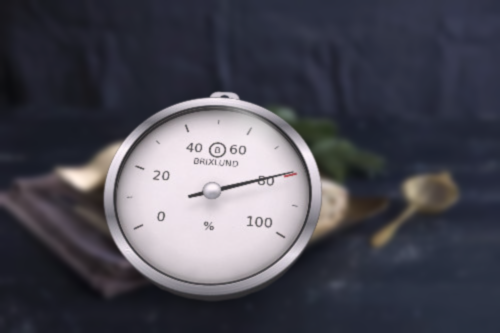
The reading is 80 %
